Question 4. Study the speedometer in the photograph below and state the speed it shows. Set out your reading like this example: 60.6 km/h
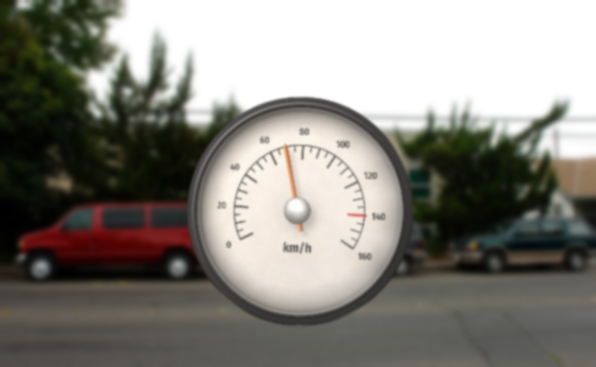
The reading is 70 km/h
